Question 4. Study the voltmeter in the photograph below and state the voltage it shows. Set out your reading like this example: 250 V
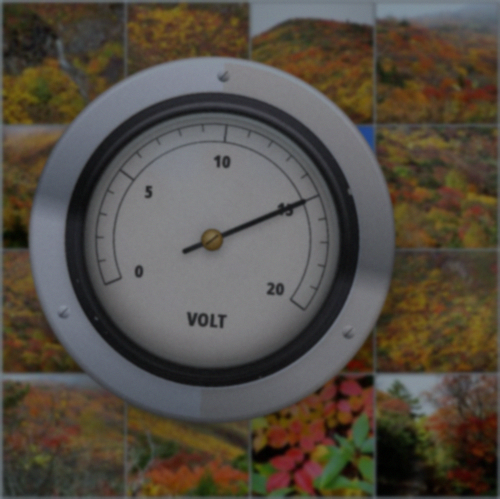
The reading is 15 V
